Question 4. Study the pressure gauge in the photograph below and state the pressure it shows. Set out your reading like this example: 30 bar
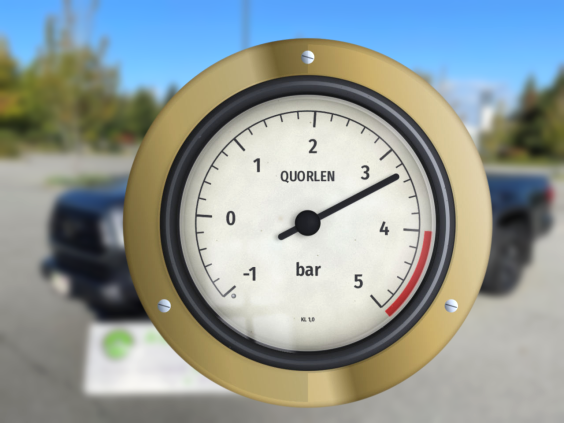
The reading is 3.3 bar
